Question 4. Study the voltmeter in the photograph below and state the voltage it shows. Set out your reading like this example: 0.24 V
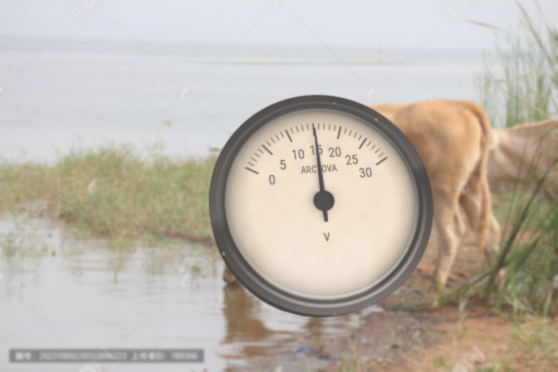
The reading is 15 V
